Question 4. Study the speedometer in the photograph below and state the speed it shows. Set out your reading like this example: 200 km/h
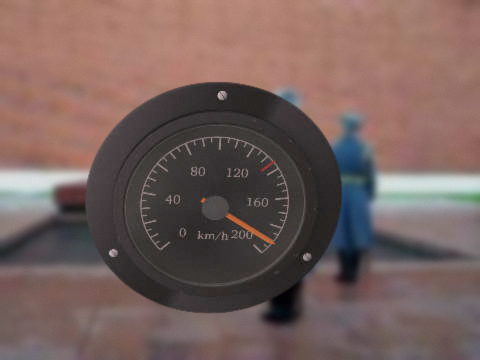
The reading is 190 km/h
